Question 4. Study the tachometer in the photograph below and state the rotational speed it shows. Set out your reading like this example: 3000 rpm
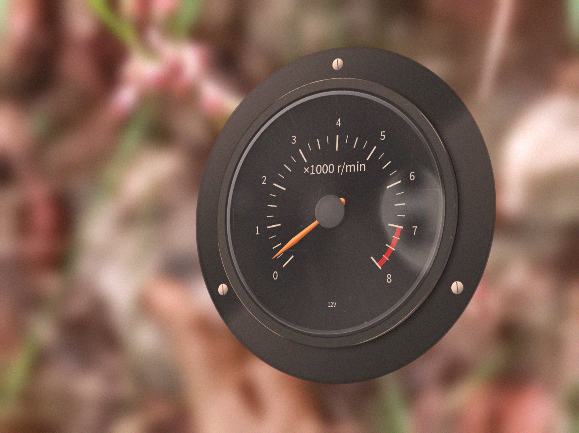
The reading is 250 rpm
